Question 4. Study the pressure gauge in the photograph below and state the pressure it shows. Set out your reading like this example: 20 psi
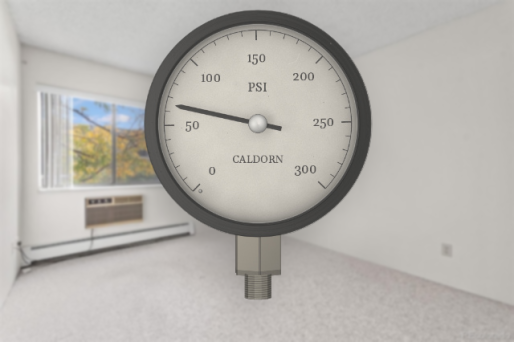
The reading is 65 psi
